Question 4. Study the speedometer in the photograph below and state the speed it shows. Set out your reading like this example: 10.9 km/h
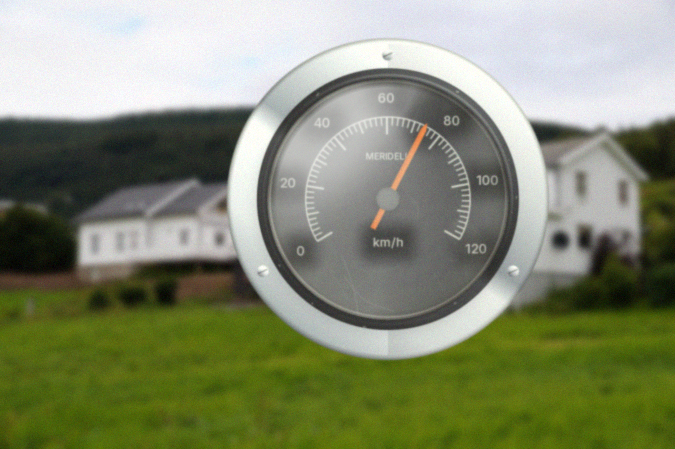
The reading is 74 km/h
